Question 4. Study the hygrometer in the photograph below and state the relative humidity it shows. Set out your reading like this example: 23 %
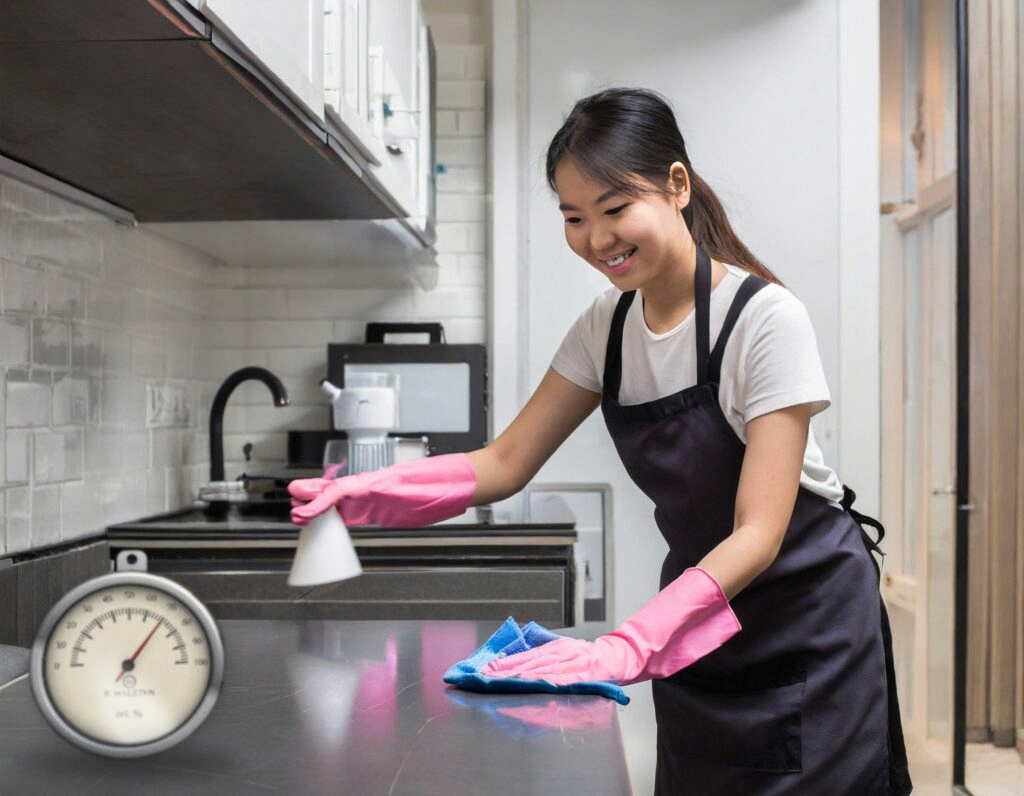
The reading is 70 %
